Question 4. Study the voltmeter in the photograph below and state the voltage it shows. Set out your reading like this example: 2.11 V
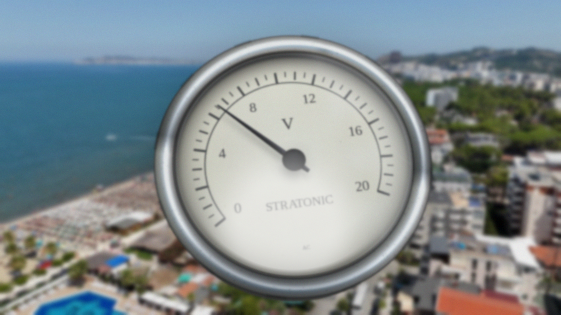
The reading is 6.5 V
